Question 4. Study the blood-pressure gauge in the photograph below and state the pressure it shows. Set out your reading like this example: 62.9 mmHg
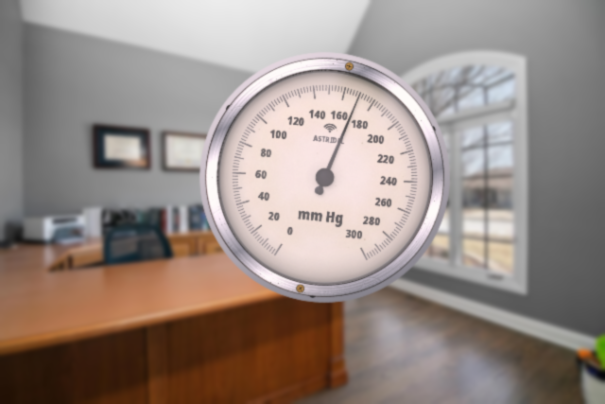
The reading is 170 mmHg
